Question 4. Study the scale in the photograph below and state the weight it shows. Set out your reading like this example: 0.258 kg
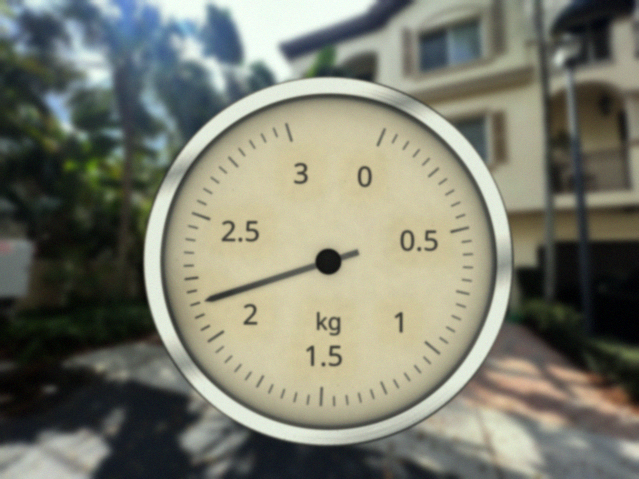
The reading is 2.15 kg
